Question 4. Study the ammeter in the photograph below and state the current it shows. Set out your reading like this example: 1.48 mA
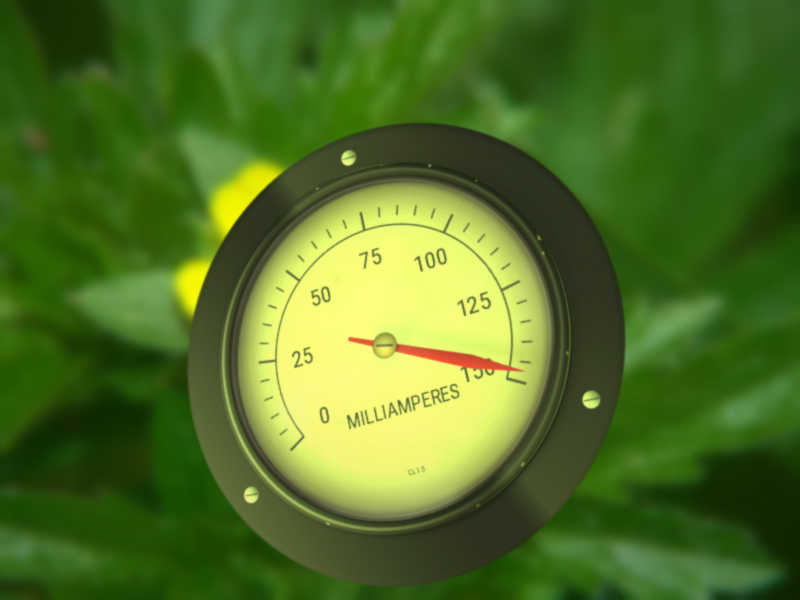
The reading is 147.5 mA
